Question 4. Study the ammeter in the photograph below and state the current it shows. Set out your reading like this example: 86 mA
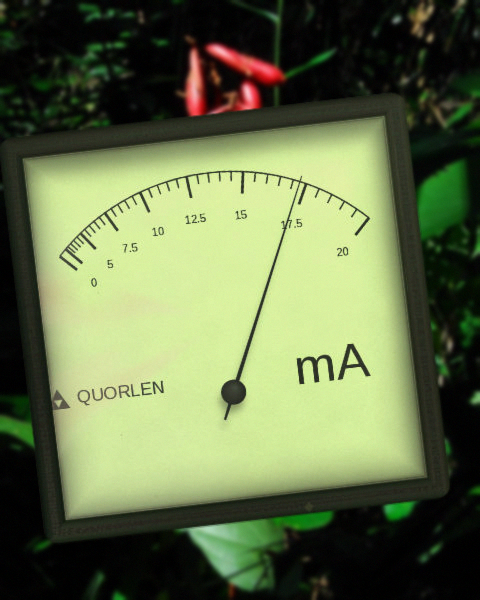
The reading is 17.25 mA
